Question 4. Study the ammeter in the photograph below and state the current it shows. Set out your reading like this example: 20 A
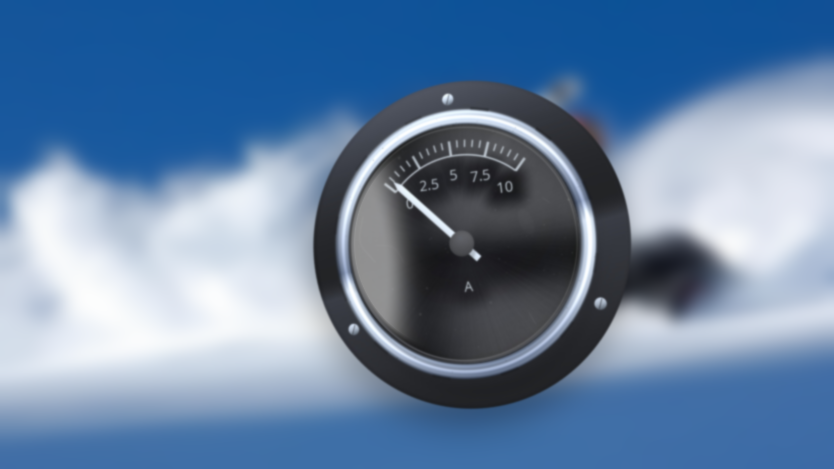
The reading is 0.5 A
